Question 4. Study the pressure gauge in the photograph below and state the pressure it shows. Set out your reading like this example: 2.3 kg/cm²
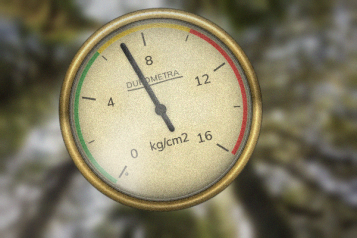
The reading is 7 kg/cm²
